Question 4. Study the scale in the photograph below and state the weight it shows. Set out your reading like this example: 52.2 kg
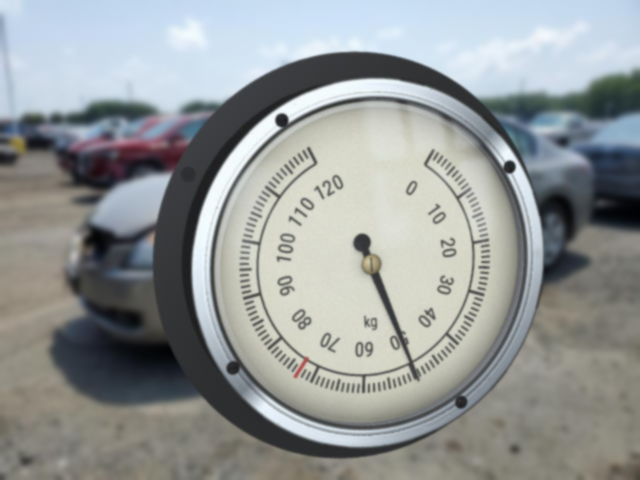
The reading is 50 kg
